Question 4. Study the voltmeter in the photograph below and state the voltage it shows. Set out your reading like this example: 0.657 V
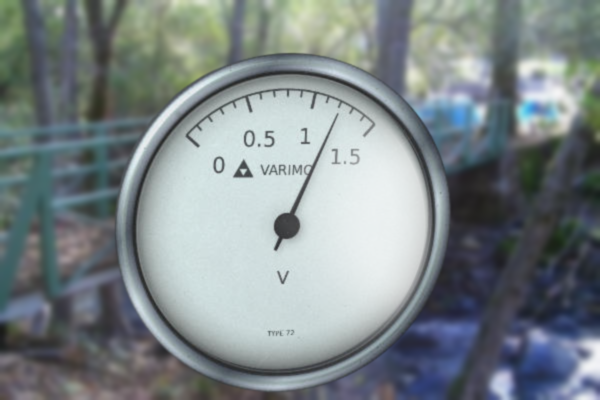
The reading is 1.2 V
